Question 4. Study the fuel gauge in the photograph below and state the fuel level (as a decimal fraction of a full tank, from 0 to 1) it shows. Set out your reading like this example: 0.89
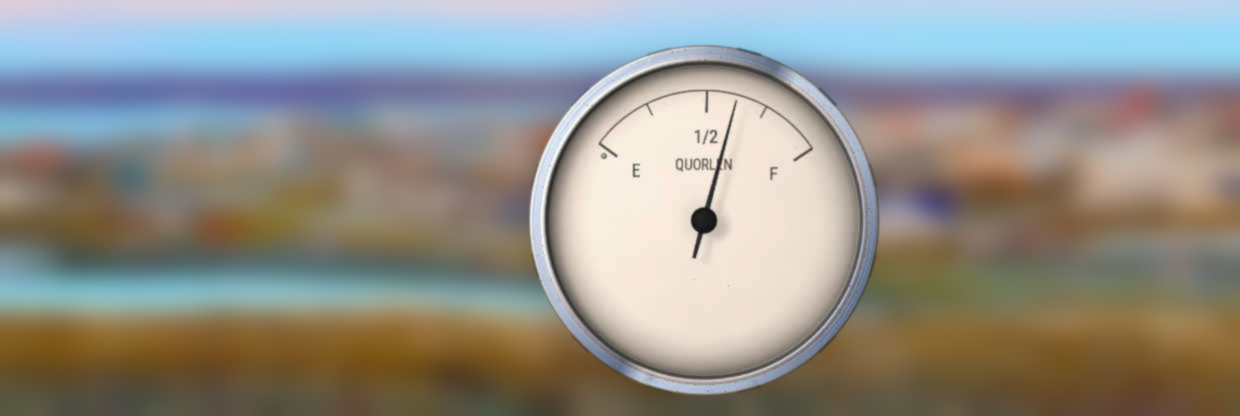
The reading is 0.625
